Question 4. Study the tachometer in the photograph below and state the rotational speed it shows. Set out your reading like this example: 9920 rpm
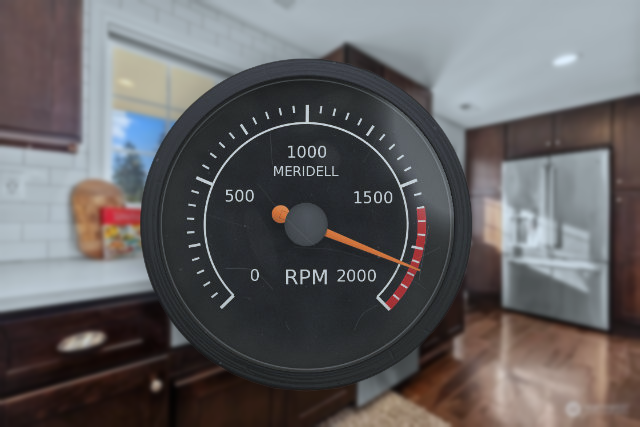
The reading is 1825 rpm
